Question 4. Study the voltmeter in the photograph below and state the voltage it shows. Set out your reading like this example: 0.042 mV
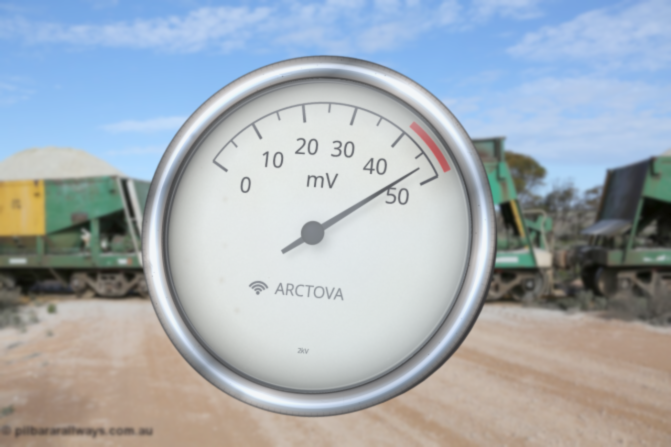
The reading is 47.5 mV
